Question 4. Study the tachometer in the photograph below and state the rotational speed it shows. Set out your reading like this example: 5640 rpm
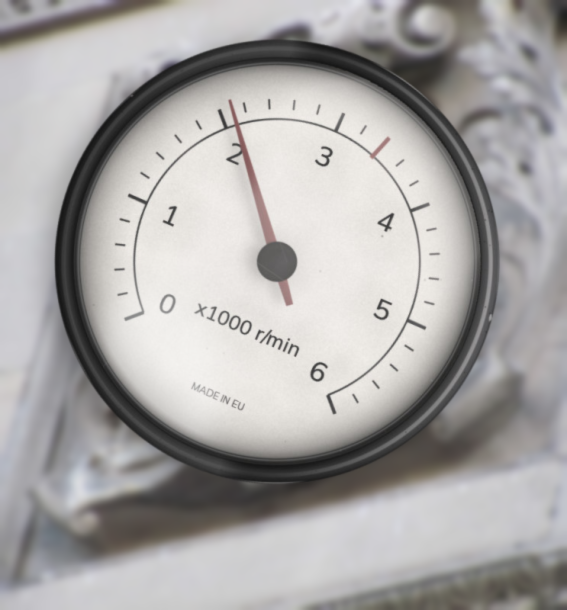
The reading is 2100 rpm
